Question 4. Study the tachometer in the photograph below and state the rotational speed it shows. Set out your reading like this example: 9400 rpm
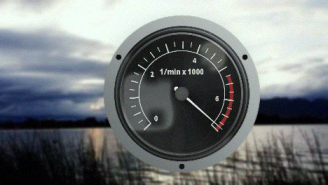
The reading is 6875 rpm
